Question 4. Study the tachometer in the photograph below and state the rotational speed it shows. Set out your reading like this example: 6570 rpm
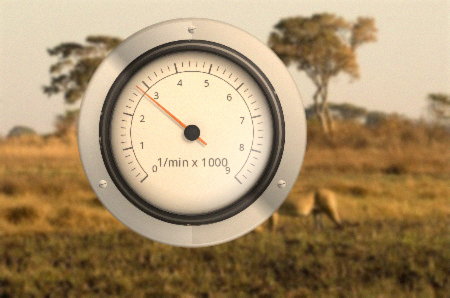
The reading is 2800 rpm
